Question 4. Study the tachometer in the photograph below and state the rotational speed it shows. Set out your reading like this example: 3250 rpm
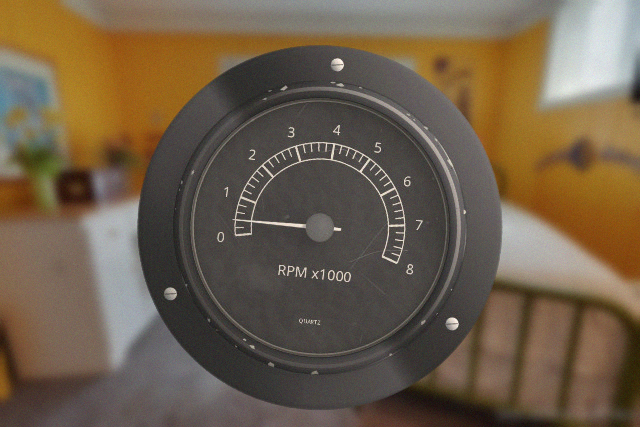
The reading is 400 rpm
